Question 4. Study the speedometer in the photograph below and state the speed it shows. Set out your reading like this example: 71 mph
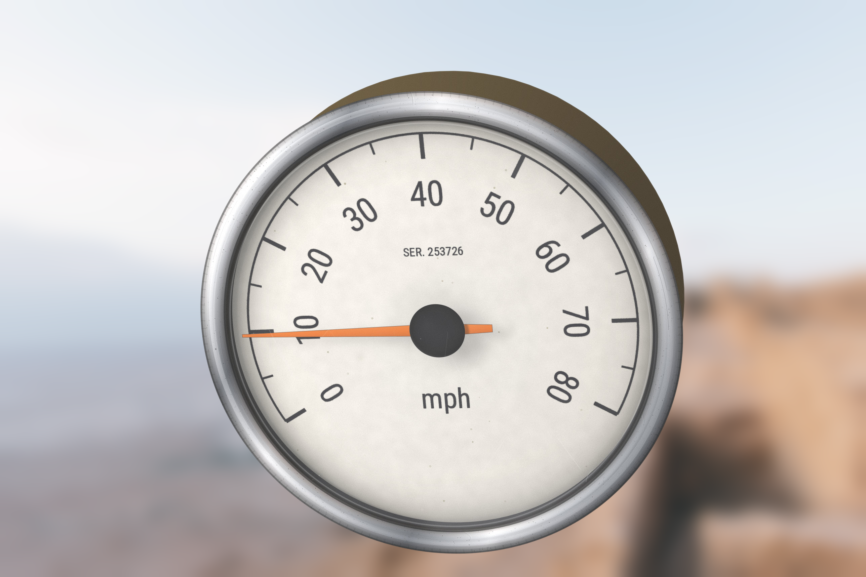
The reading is 10 mph
